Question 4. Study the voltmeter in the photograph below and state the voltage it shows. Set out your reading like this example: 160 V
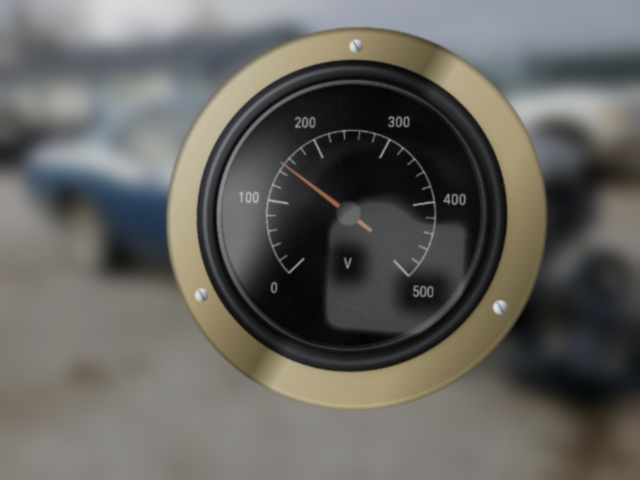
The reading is 150 V
